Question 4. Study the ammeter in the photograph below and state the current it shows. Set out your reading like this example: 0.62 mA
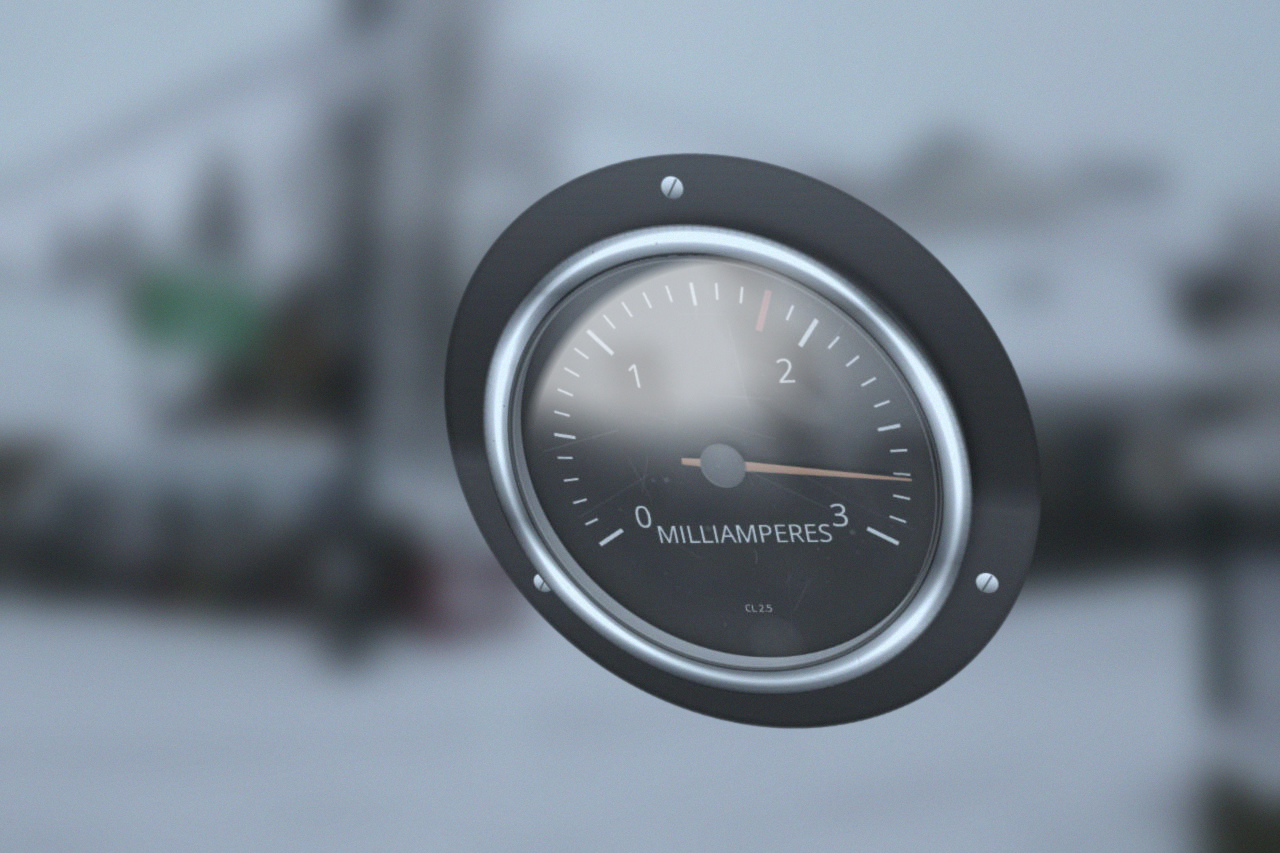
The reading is 2.7 mA
